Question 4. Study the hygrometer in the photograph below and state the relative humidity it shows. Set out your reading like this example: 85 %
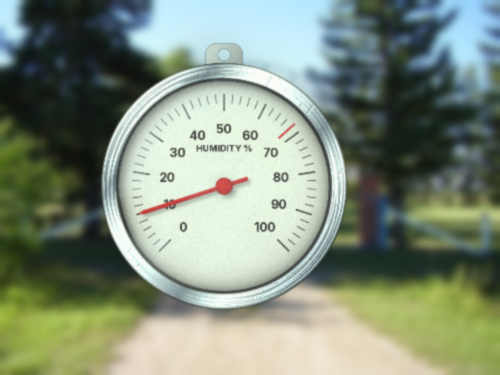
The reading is 10 %
